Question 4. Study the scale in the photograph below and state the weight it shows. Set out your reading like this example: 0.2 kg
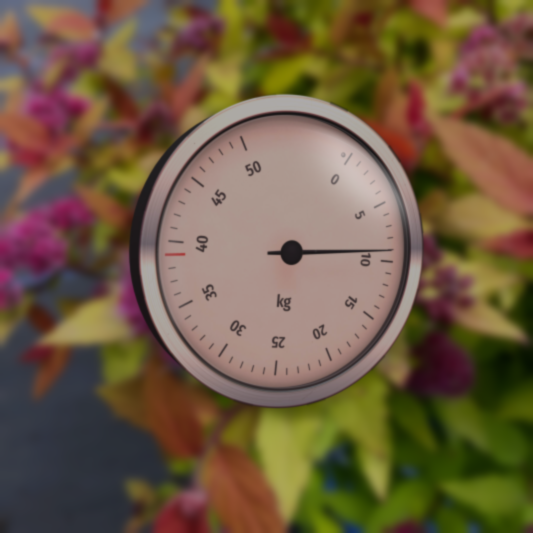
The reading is 9 kg
